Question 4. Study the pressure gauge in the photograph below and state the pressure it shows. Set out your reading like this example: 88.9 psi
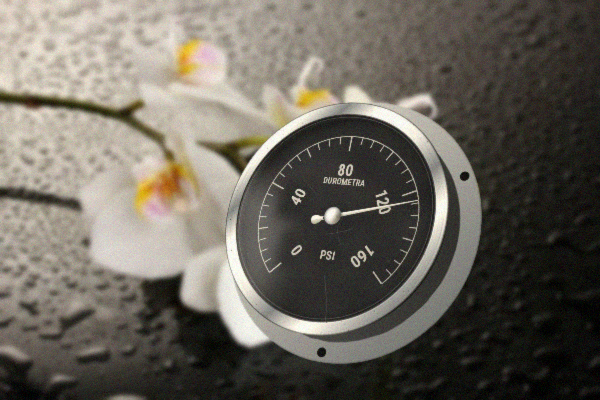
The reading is 125 psi
